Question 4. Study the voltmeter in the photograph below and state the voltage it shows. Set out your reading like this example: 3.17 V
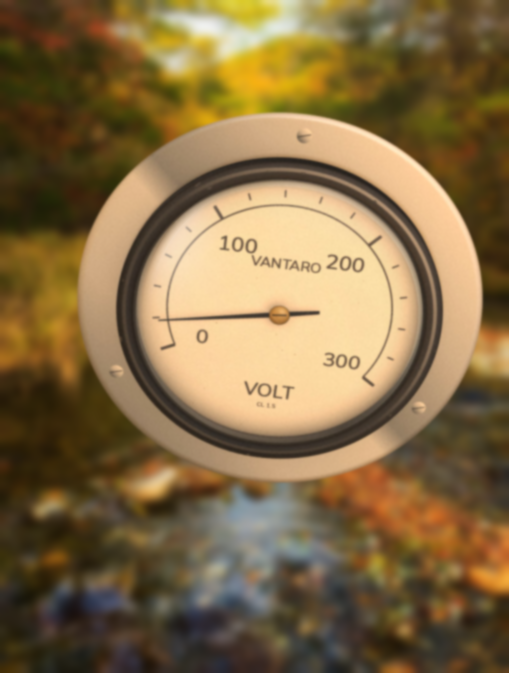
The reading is 20 V
